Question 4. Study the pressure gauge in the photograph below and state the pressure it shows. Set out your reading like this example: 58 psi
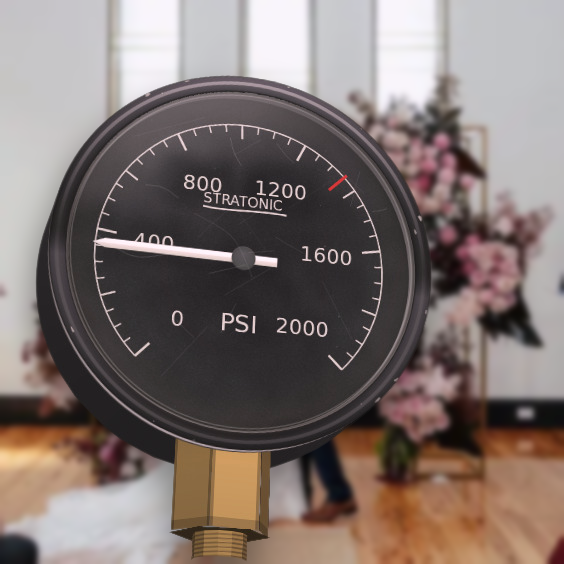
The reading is 350 psi
